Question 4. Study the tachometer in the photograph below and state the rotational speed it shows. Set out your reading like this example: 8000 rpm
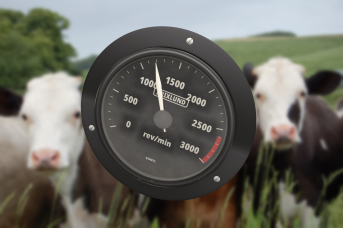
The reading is 1200 rpm
